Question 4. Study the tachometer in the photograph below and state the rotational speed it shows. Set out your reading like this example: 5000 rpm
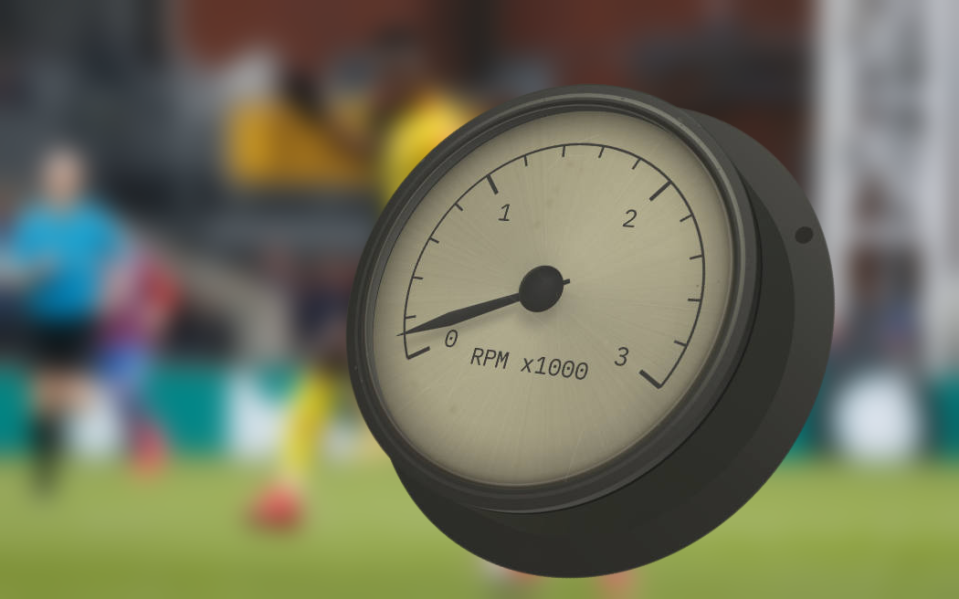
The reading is 100 rpm
